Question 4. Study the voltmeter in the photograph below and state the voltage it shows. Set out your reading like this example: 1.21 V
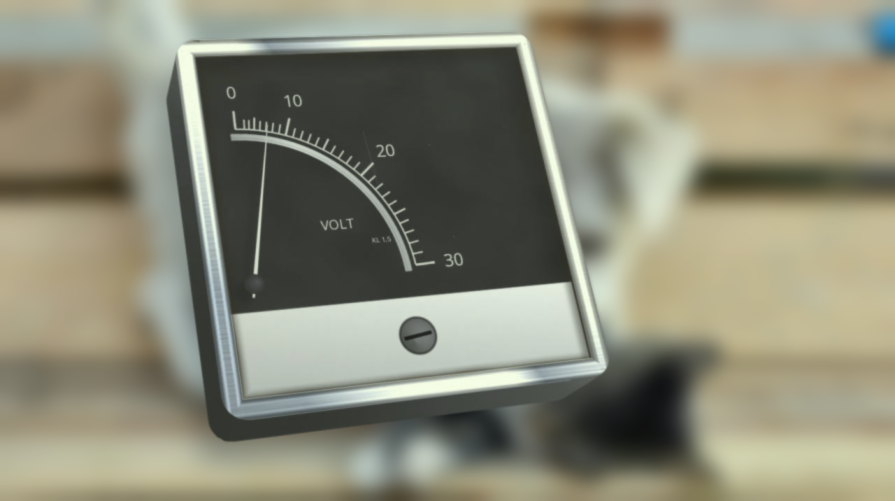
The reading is 7 V
